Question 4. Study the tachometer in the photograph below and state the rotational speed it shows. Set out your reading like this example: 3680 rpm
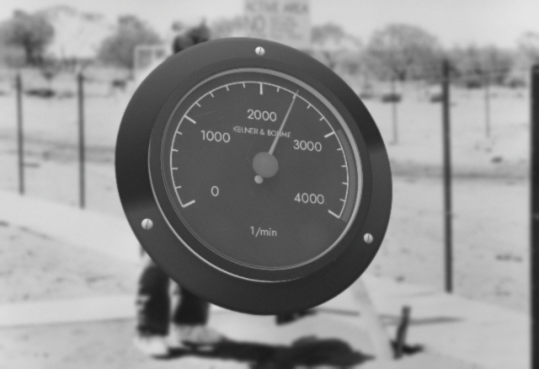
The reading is 2400 rpm
